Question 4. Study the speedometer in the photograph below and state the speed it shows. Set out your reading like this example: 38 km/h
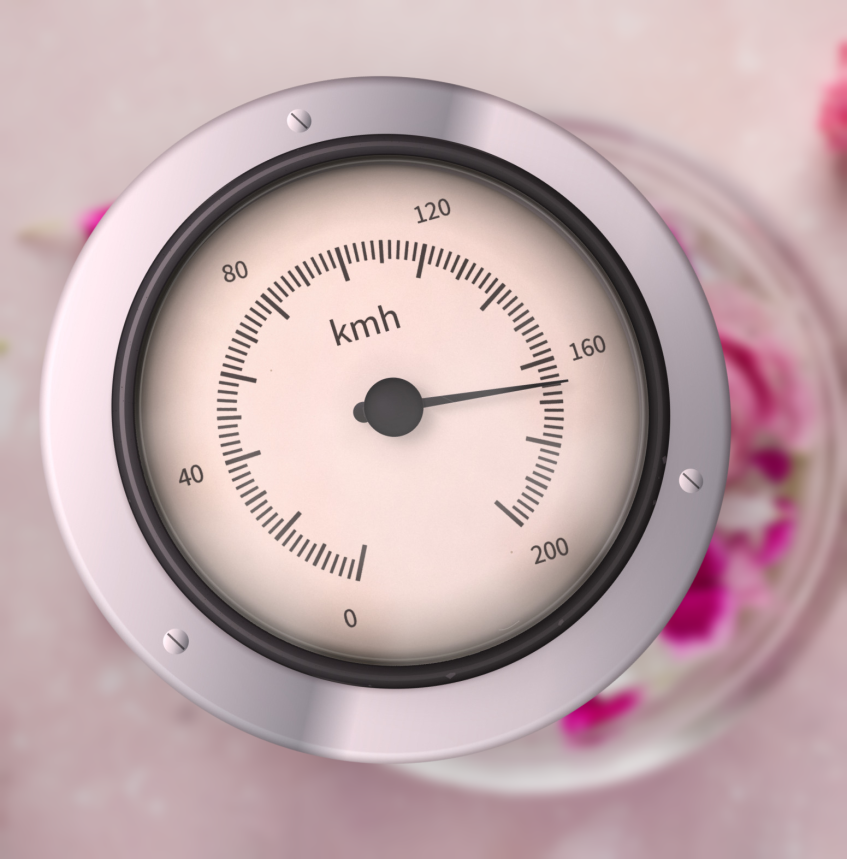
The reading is 166 km/h
